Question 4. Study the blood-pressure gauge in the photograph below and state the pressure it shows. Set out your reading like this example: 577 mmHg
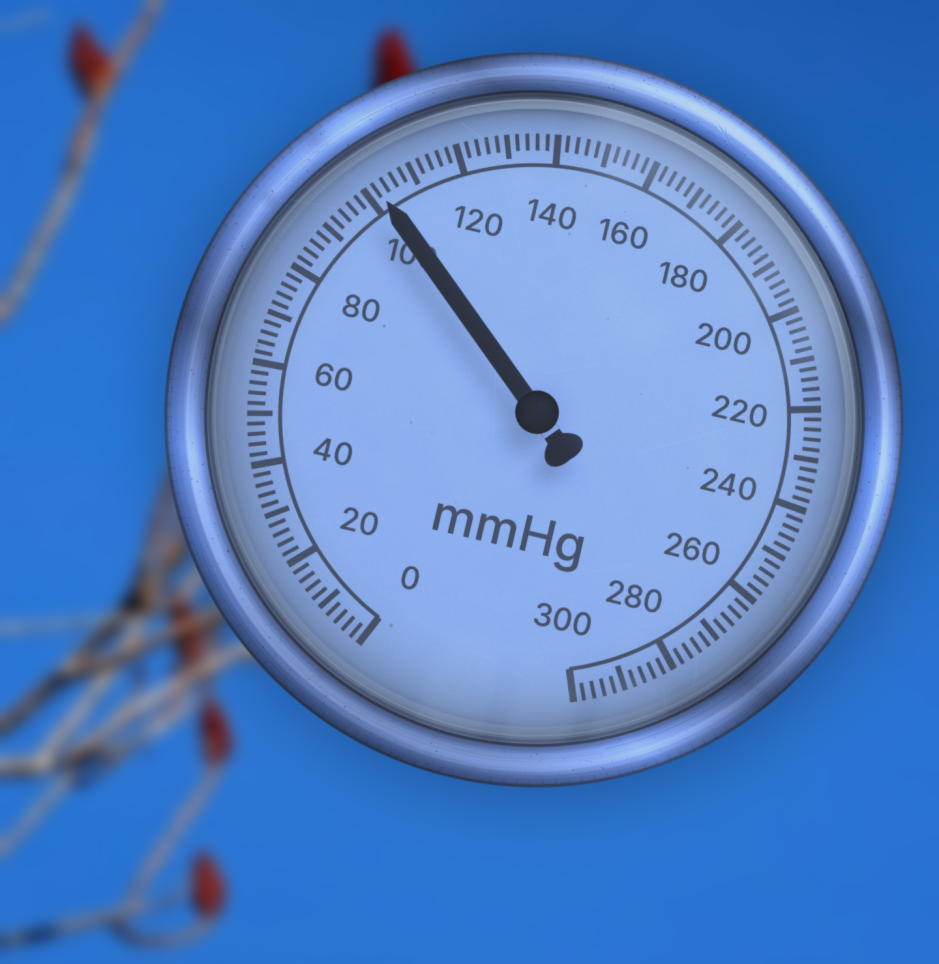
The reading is 102 mmHg
